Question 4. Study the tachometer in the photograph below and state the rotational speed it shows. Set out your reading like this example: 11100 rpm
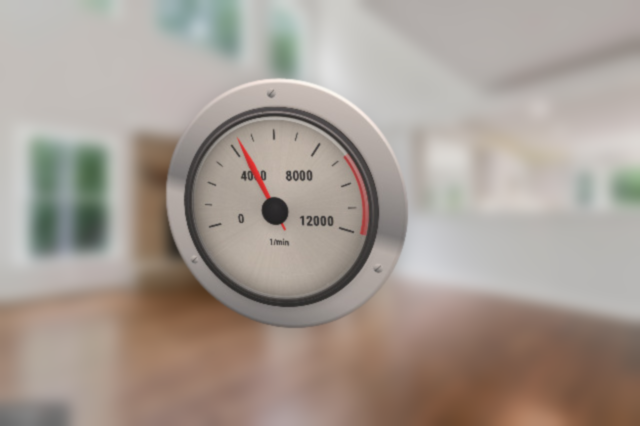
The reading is 4500 rpm
